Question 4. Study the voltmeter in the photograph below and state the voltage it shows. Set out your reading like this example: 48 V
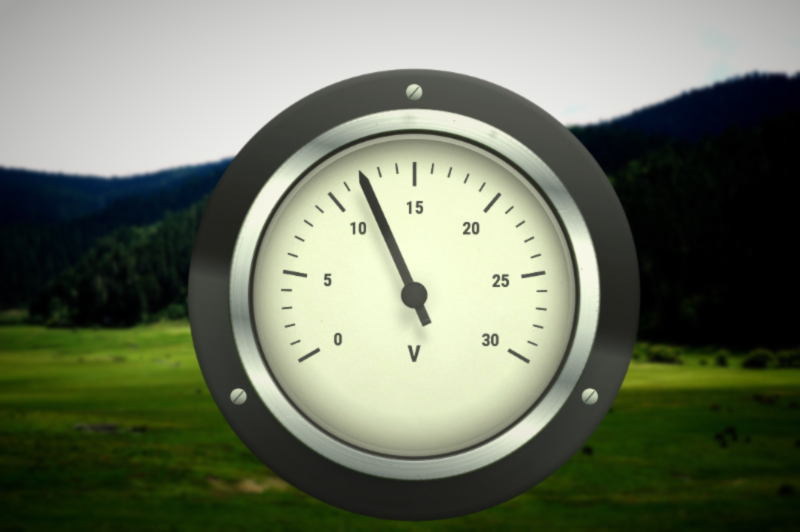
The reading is 12 V
